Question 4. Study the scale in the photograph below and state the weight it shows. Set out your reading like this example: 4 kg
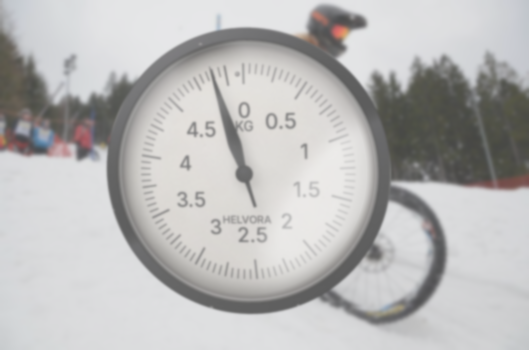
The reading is 4.9 kg
